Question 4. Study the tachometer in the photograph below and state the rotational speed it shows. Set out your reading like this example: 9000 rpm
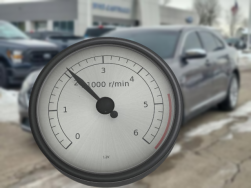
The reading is 2100 rpm
